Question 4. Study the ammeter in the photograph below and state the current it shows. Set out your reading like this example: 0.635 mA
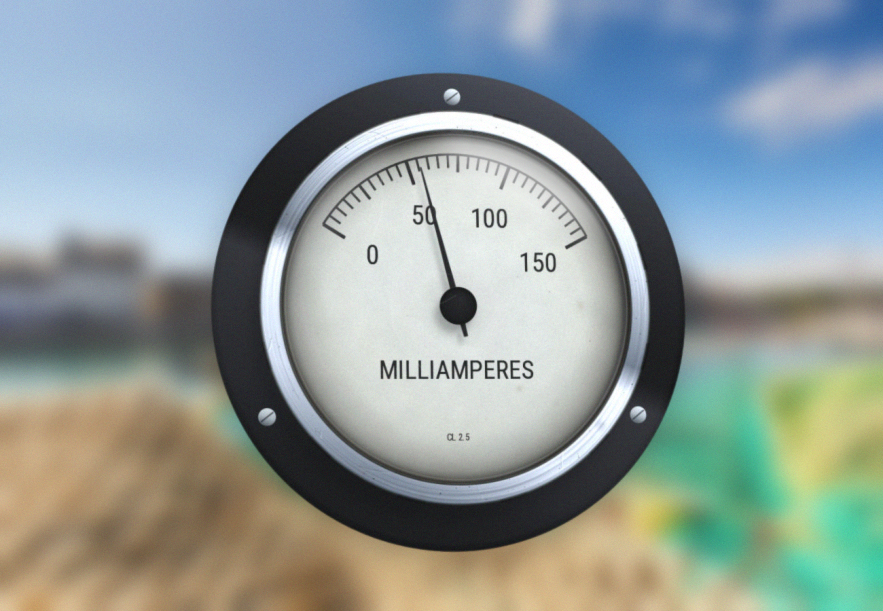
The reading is 55 mA
